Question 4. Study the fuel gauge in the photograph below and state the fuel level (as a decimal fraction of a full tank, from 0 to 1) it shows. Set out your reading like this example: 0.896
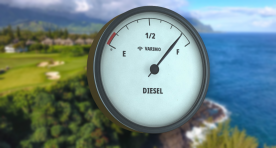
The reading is 0.875
